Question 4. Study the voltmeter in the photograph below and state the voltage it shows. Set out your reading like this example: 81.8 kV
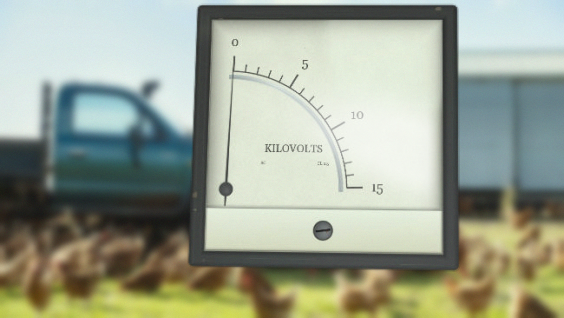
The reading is 0 kV
